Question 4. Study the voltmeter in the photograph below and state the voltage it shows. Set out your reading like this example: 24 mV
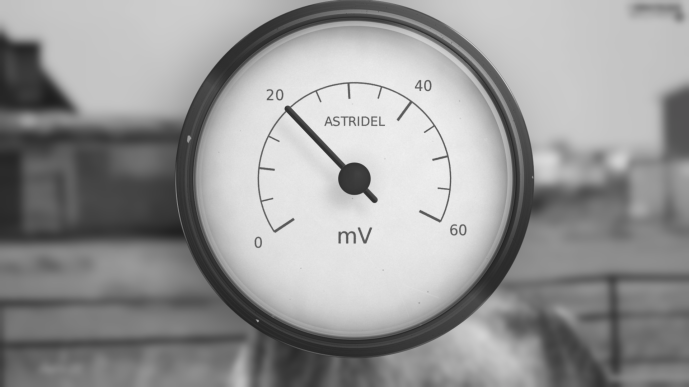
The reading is 20 mV
